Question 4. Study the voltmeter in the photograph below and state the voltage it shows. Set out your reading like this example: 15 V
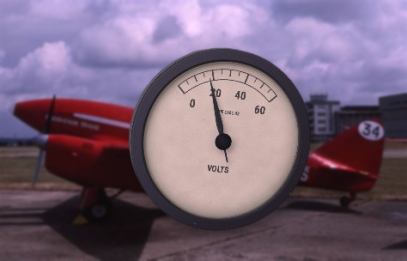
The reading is 17.5 V
